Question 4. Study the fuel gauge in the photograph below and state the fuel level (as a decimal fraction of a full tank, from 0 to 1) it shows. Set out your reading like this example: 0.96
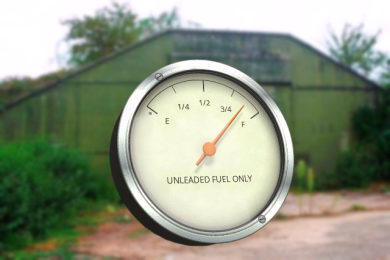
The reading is 0.875
